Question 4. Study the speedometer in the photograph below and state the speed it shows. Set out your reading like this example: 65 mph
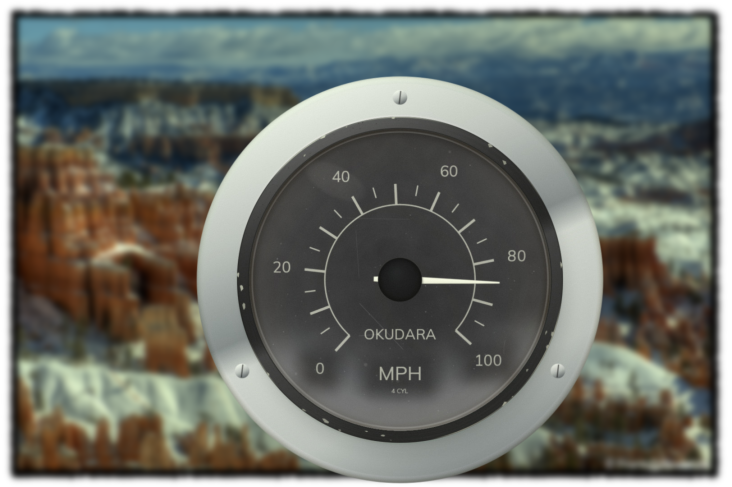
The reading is 85 mph
